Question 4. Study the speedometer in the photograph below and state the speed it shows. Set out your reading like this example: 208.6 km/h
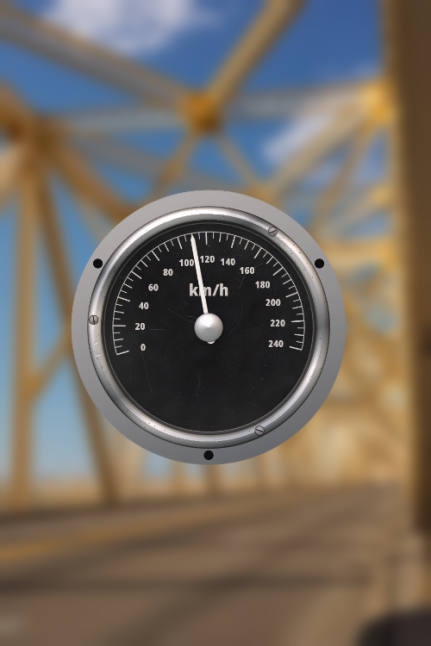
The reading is 110 km/h
